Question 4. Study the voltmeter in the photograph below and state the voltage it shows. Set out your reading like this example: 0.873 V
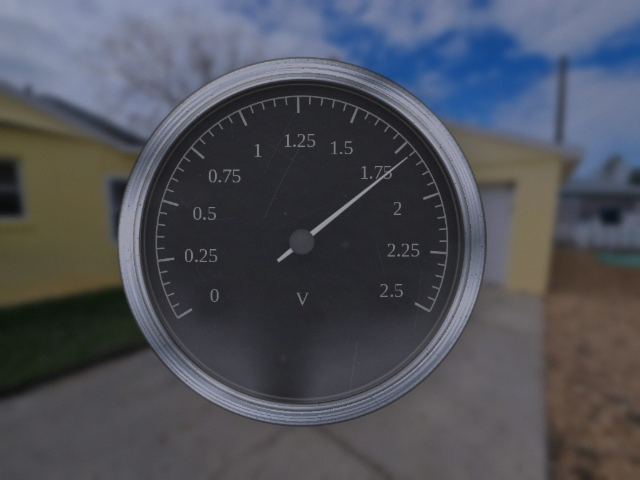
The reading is 1.8 V
